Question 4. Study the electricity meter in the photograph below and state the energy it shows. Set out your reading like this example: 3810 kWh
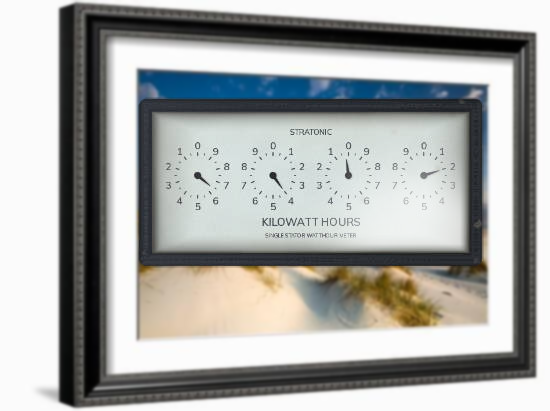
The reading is 6402 kWh
